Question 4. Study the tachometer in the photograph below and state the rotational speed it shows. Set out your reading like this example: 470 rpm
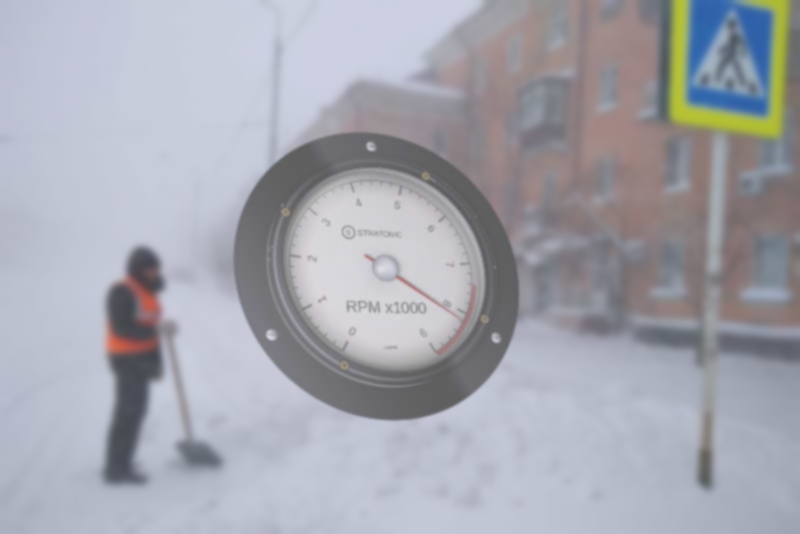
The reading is 8200 rpm
